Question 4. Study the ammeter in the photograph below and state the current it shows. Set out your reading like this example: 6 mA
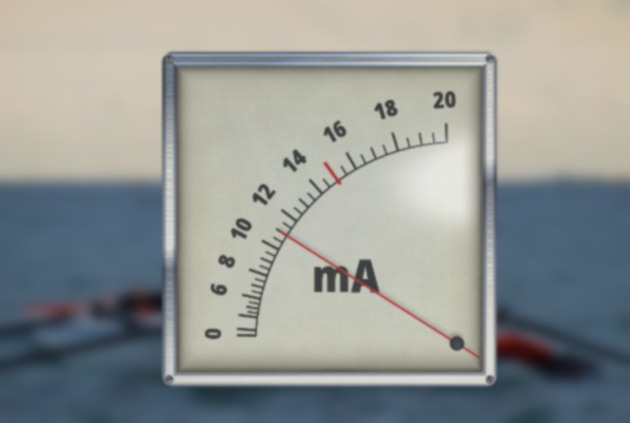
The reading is 11 mA
